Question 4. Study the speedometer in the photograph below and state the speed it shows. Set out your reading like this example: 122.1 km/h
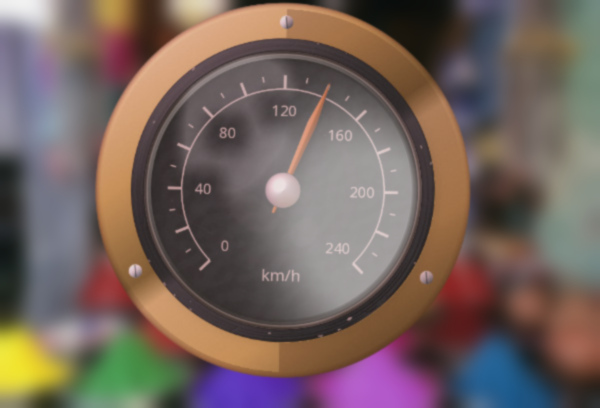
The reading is 140 km/h
